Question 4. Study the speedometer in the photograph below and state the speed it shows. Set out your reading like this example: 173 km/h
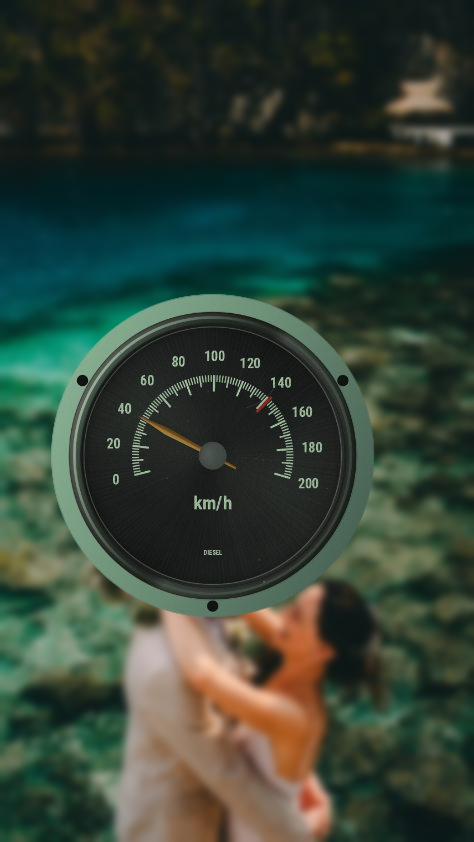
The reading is 40 km/h
